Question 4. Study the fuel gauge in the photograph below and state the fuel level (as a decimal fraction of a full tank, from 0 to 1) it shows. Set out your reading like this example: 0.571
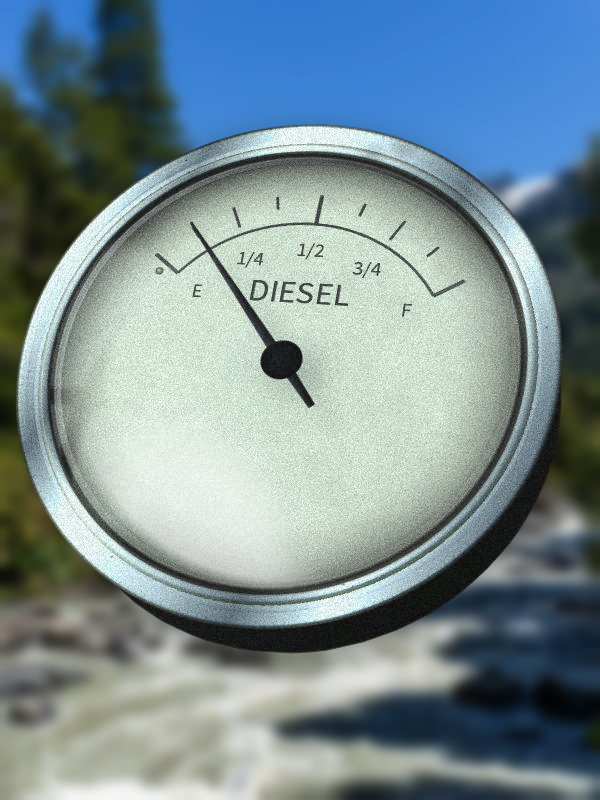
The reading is 0.125
